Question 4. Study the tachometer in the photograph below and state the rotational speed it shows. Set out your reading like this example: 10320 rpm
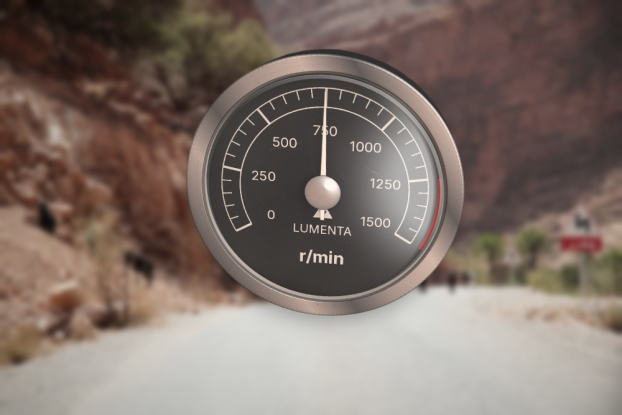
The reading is 750 rpm
